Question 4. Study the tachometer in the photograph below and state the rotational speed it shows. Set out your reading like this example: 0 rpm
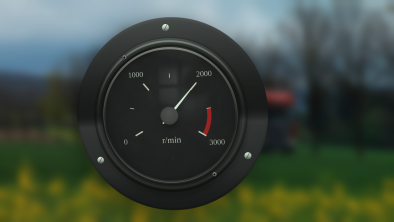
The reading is 2000 rpm
